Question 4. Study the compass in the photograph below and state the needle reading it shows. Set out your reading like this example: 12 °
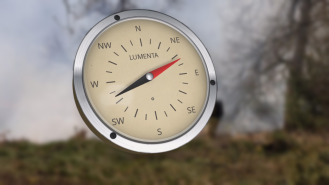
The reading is 67.5 °
